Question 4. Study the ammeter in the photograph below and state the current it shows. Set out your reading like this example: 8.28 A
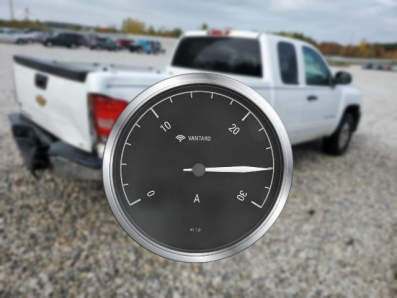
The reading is 26 A
